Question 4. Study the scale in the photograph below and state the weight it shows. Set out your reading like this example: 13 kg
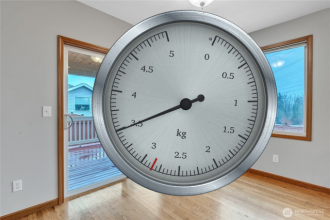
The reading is 3.5 kg
